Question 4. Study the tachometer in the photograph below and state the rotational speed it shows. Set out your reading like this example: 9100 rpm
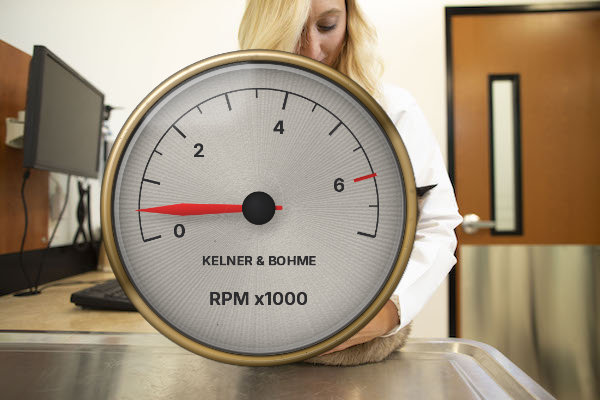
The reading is 500 rpm
